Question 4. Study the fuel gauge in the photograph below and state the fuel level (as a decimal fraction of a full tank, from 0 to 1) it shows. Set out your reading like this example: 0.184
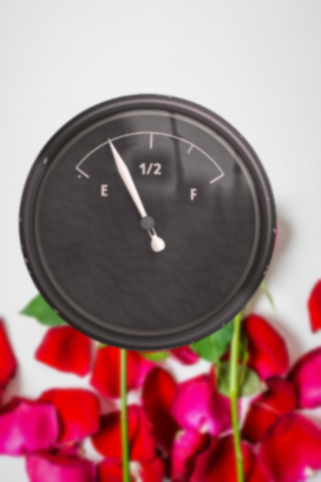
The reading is 0.25
